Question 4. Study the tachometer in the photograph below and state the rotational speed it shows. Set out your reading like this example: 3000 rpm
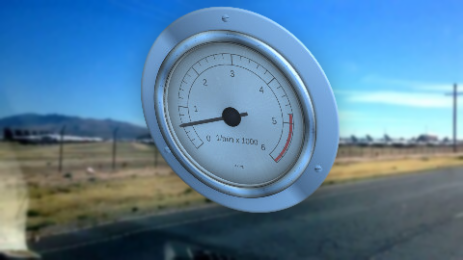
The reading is 600 rpm
